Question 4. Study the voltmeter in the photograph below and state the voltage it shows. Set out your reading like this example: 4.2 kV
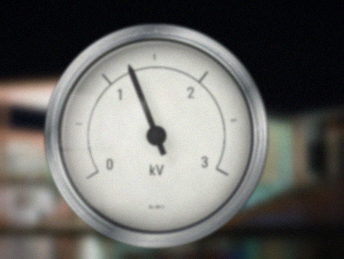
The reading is 1.25 kV
